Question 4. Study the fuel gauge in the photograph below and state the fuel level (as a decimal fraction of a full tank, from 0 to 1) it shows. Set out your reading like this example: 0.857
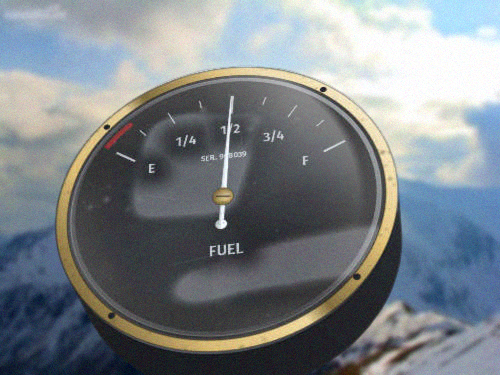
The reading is 0.5
